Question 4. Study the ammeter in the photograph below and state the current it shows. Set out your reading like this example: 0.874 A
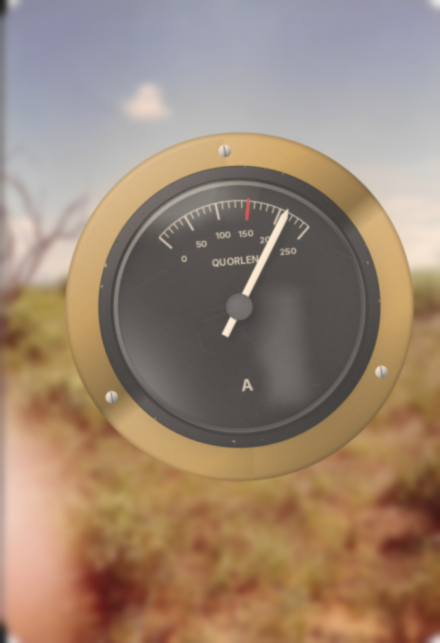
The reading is 210 A
